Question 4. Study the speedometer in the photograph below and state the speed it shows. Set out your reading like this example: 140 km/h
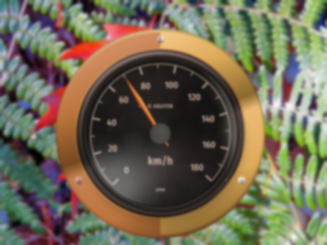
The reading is 70 km/h
